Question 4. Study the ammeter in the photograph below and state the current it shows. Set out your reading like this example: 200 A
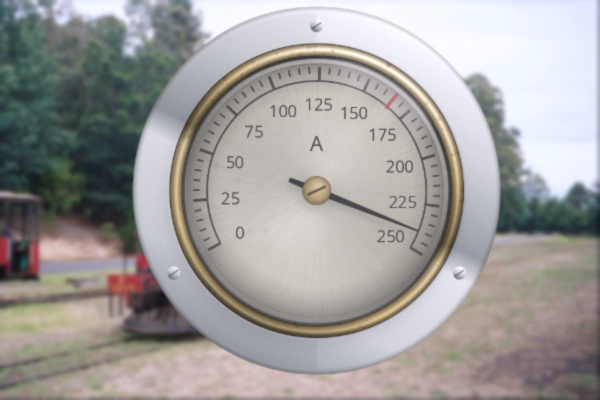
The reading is 240 A
